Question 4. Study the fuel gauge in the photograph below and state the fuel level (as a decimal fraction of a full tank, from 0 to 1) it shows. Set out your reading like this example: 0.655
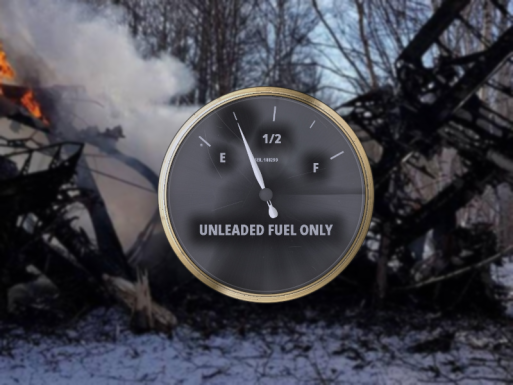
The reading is 0.25
